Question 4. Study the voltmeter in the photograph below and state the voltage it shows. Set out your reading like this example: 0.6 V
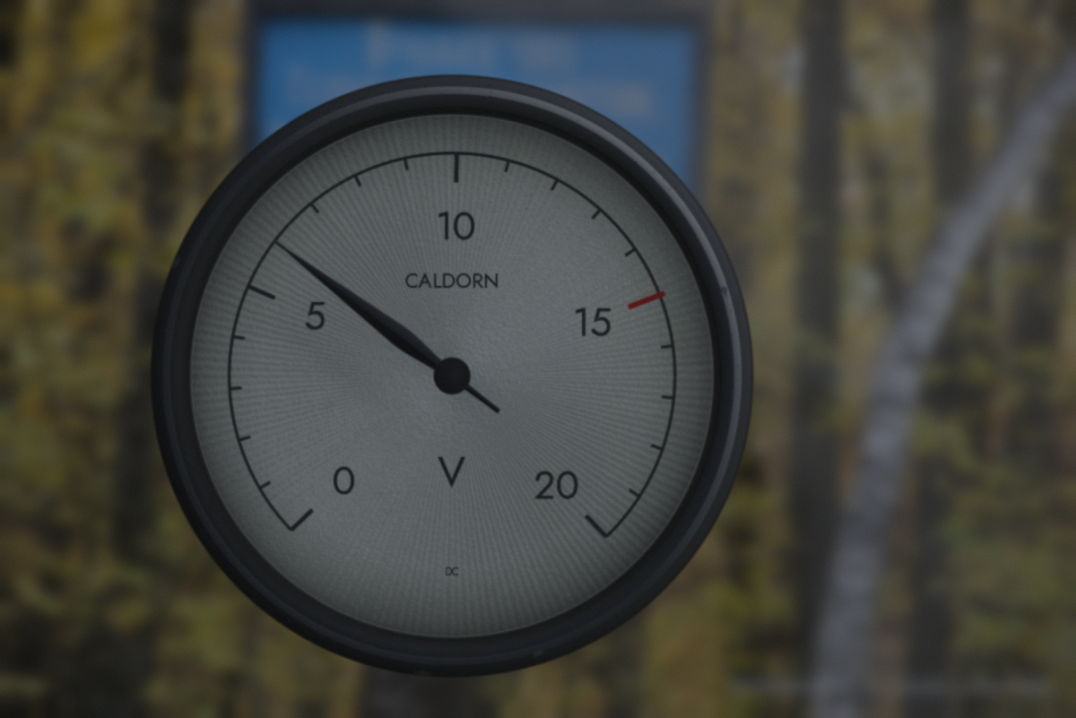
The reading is 6 V
